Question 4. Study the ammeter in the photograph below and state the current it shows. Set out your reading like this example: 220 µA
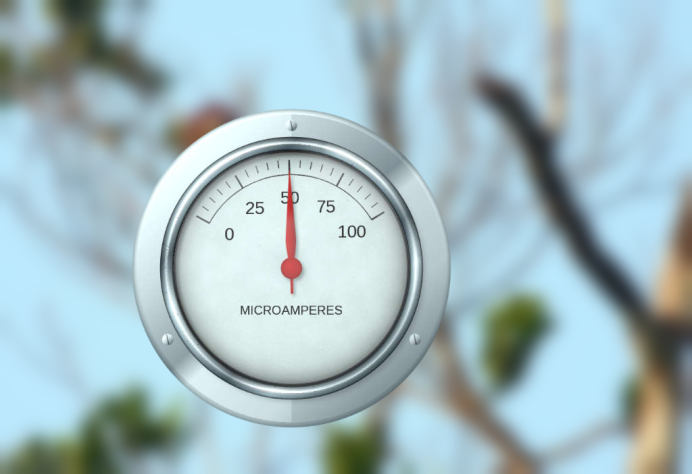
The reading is 50 µA
